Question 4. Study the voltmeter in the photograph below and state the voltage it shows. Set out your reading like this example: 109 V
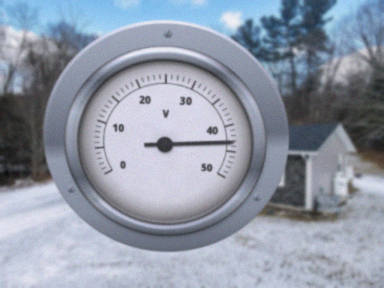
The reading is 43 V
